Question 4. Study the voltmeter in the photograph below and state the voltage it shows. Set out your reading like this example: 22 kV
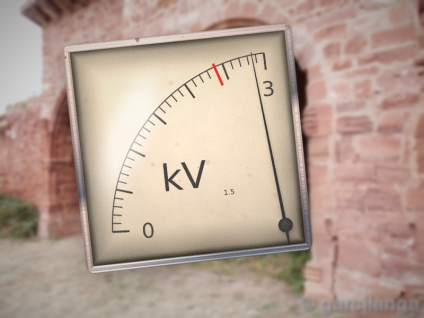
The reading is 2.85 kV
